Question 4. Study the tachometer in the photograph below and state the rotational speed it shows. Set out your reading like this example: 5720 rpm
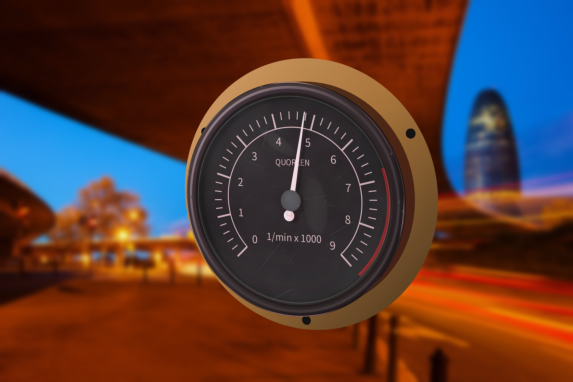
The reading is 4800 rpm
